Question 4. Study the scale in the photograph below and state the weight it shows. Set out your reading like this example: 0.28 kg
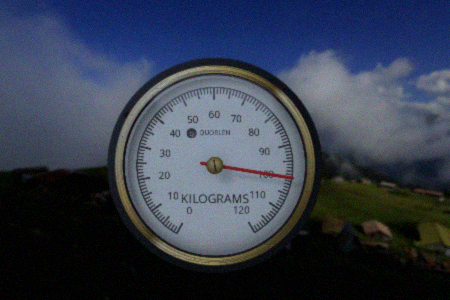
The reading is 100 kg
